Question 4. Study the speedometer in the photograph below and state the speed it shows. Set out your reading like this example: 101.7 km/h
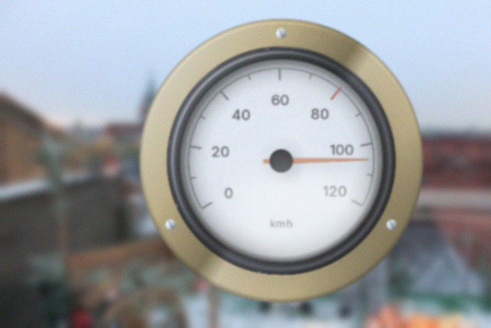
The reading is 105 km/h
